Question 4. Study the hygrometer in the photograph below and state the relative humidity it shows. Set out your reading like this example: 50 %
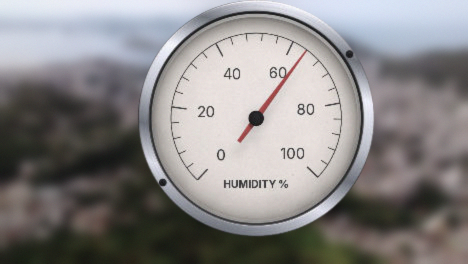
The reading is 64 %
